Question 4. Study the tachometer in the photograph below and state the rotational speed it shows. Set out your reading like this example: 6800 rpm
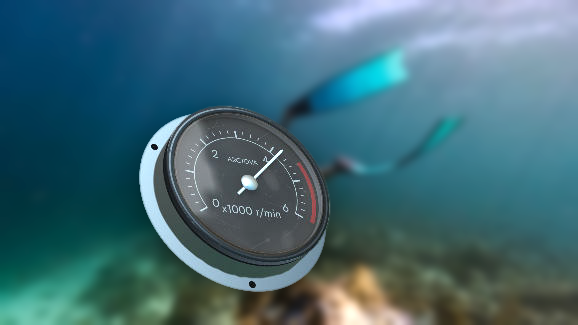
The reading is 4200 rpm
